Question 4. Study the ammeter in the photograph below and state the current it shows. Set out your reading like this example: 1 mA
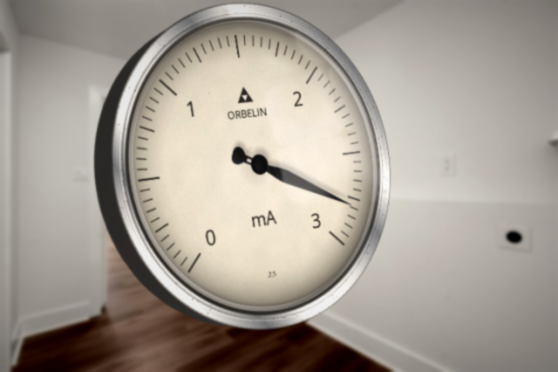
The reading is 2.8 mA
